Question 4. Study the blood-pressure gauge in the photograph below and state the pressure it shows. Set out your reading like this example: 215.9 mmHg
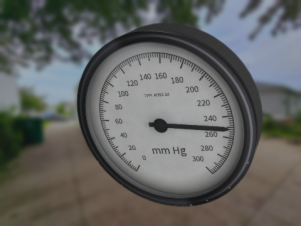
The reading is 250 mmHg
